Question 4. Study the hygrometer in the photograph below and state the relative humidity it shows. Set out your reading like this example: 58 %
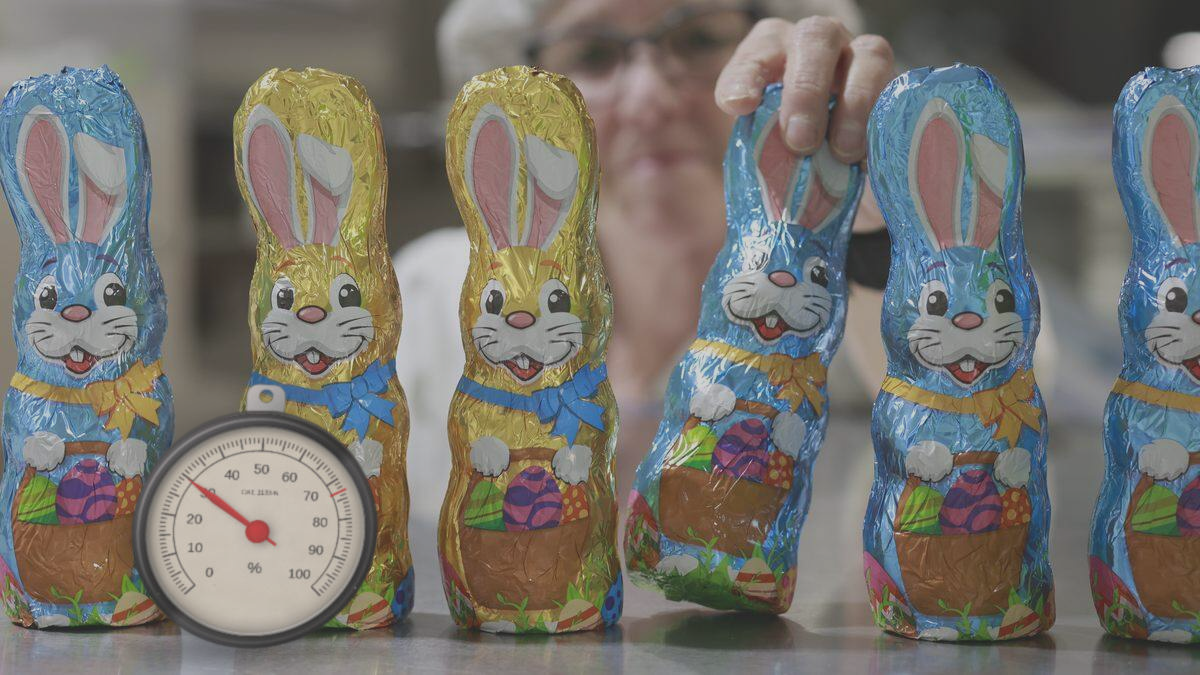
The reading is 30 %
